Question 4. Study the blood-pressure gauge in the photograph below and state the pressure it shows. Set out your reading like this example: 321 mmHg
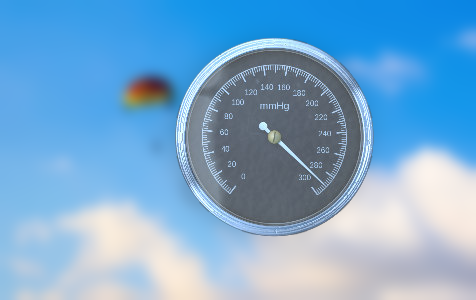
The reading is 290 mmHg
